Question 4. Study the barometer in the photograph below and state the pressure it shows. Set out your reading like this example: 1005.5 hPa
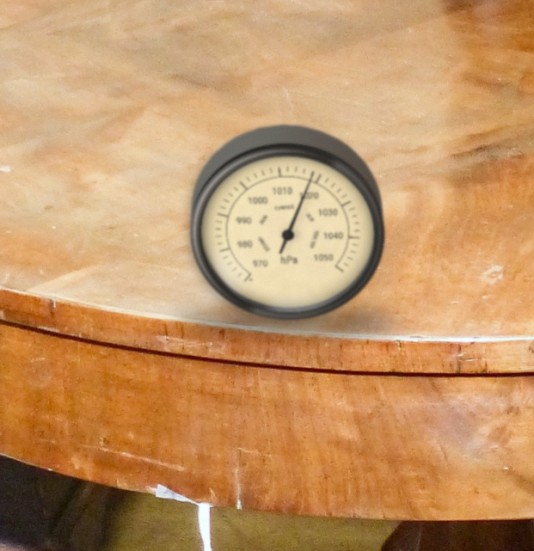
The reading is 1018 hPa
